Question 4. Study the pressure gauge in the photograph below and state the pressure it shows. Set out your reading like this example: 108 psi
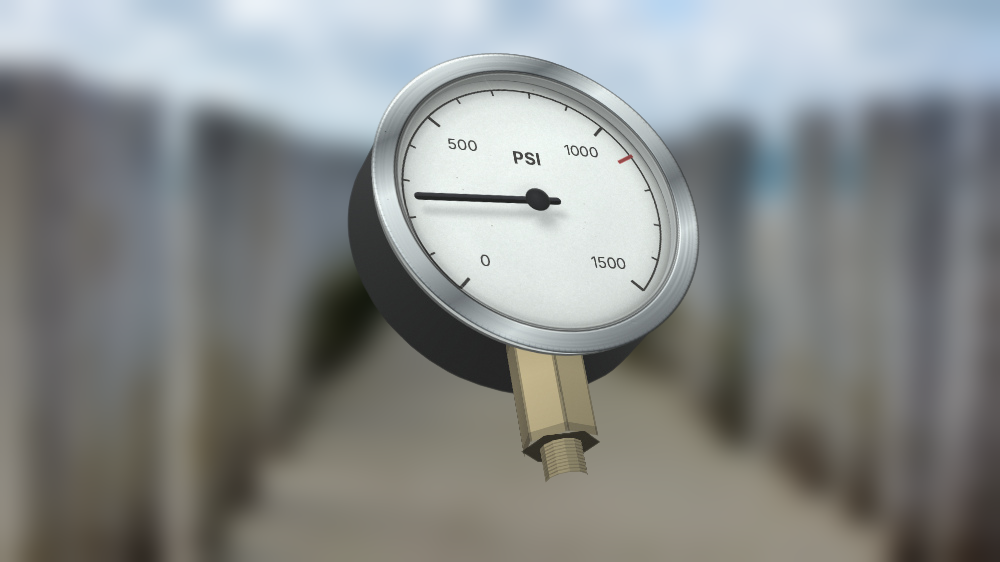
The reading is 250 psi
